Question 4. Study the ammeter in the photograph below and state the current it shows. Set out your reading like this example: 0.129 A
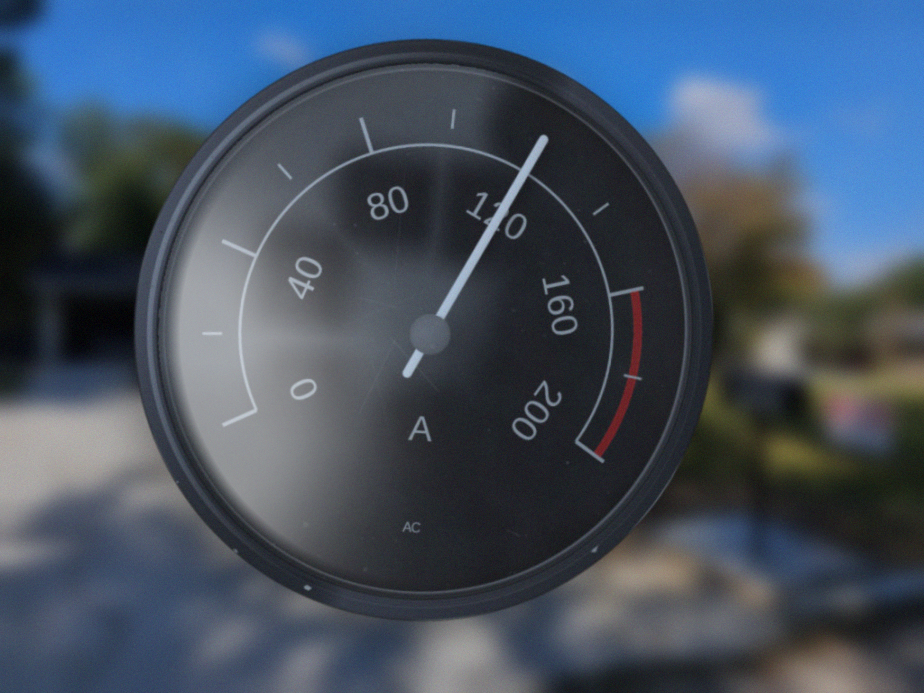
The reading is 120 A
